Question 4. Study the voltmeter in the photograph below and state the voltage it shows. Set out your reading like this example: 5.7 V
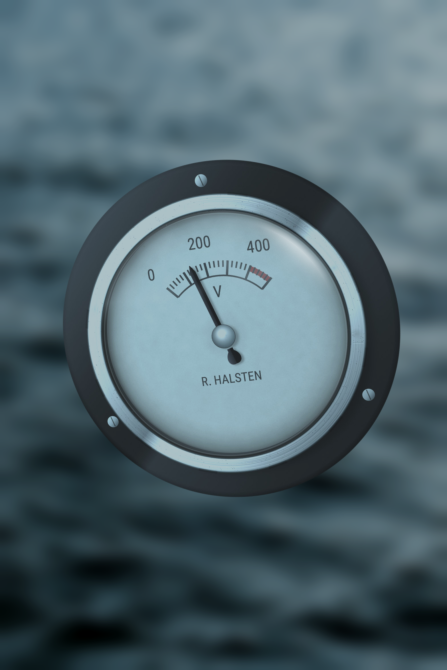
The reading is 140 V
